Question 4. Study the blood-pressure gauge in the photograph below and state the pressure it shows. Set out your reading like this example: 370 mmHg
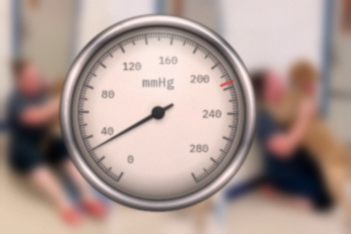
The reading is 30 mmHg
